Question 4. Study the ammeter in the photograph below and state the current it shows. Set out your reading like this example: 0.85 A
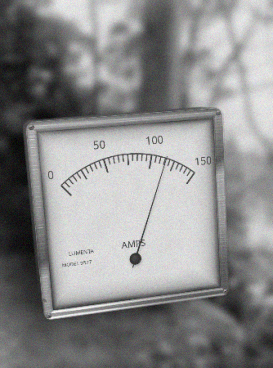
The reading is 115 A
